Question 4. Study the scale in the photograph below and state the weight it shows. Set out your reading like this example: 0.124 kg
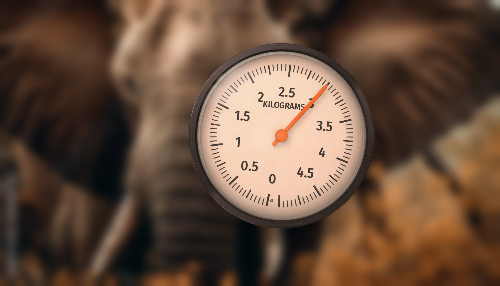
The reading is 3 kg
